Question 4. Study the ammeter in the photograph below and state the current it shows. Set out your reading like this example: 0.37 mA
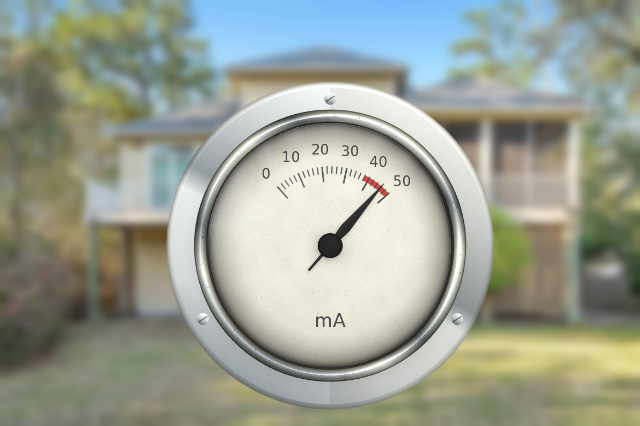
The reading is 46 mA
